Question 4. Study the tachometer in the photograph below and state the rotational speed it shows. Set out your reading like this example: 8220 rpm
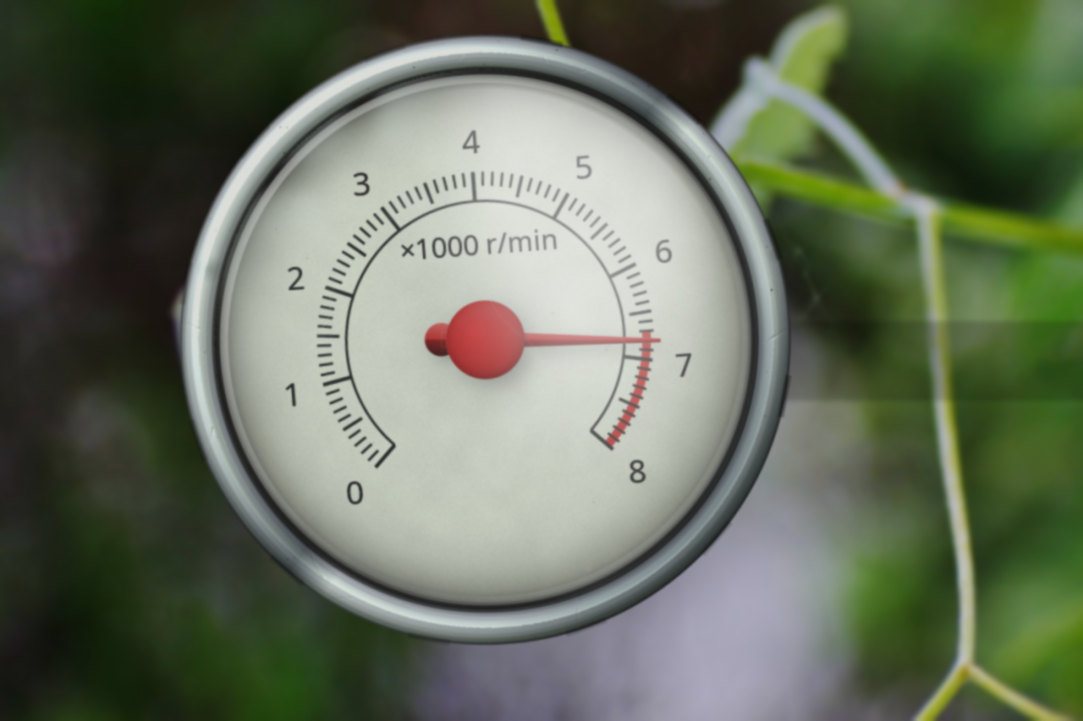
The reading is 6800 rpm
